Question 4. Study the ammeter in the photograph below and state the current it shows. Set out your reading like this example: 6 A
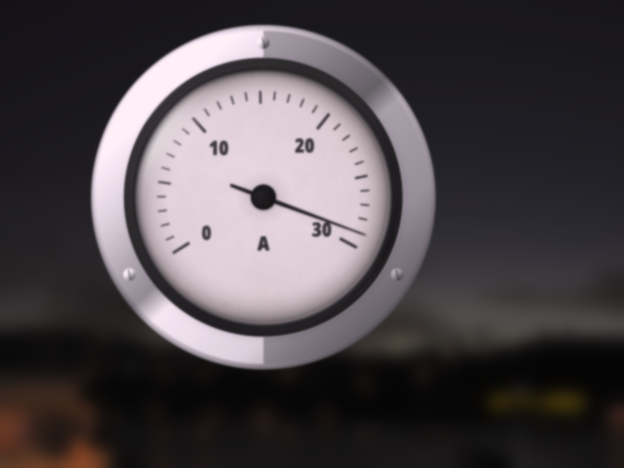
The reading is 29 A
